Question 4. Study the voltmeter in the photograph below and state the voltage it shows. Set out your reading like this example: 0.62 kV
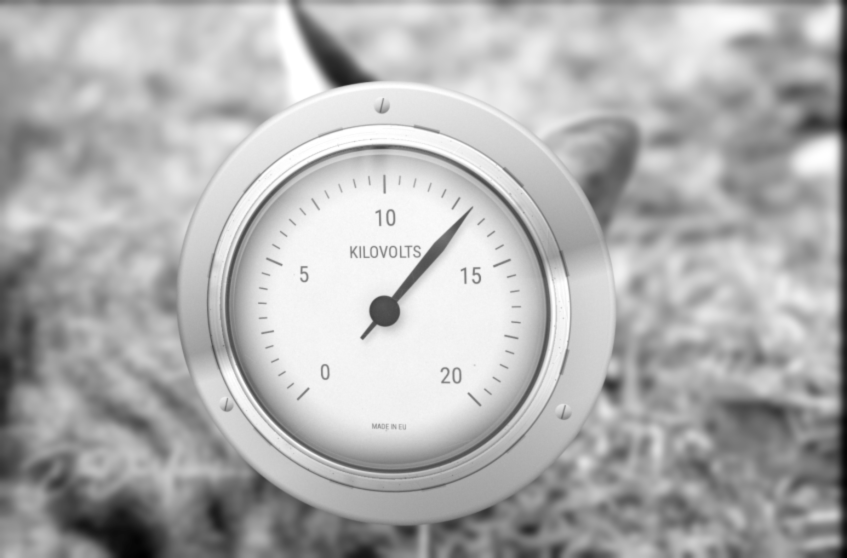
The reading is 13 kV
